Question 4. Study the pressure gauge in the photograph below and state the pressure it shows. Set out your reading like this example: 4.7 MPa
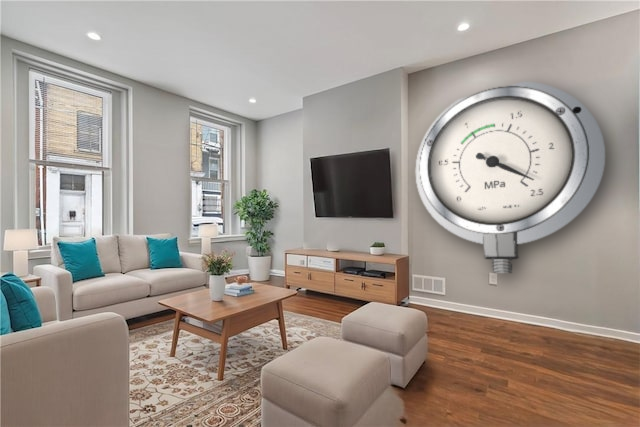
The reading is 2.4 MPa
